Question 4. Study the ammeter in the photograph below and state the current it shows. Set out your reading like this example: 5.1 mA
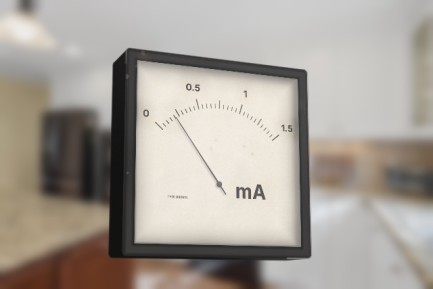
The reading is 0.2 mA
